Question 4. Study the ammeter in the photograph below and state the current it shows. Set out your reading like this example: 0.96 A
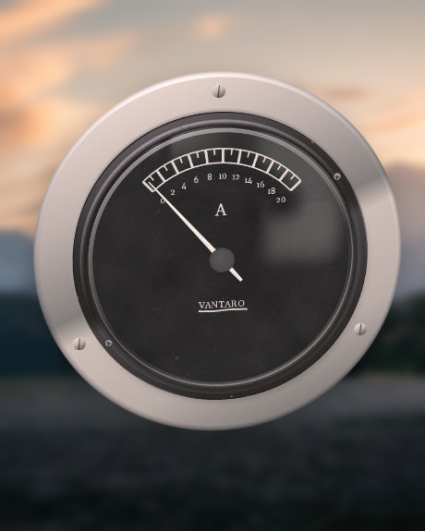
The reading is 0.5 A
